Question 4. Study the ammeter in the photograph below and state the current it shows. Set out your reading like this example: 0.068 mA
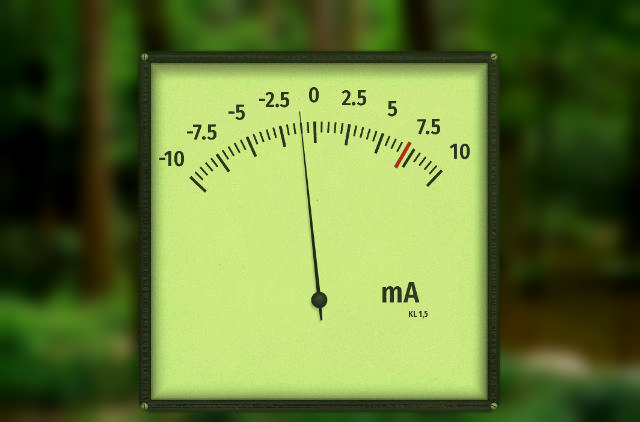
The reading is -1 mA
